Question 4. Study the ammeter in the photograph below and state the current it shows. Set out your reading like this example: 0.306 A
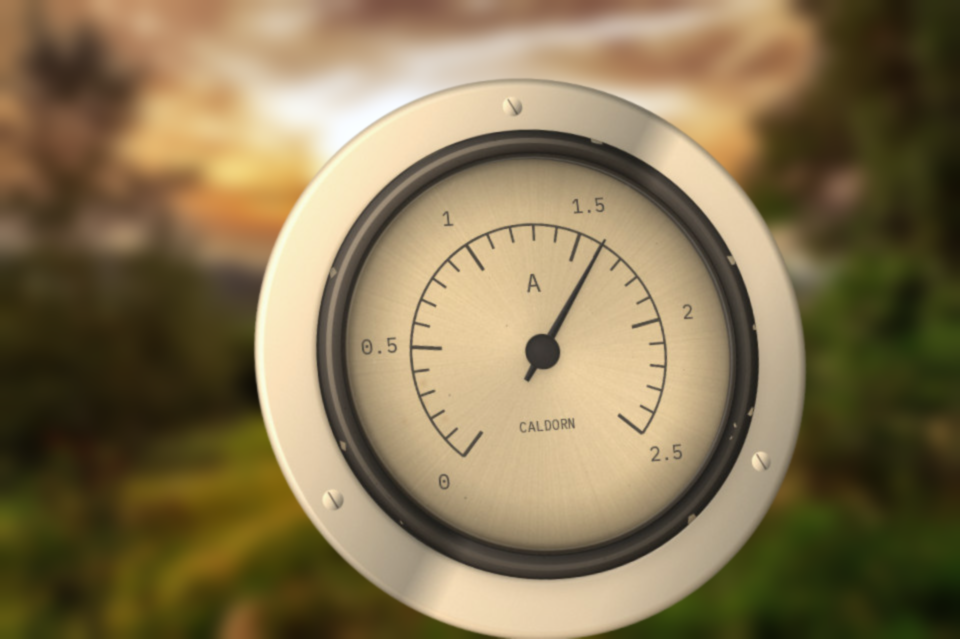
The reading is 1.6 A
